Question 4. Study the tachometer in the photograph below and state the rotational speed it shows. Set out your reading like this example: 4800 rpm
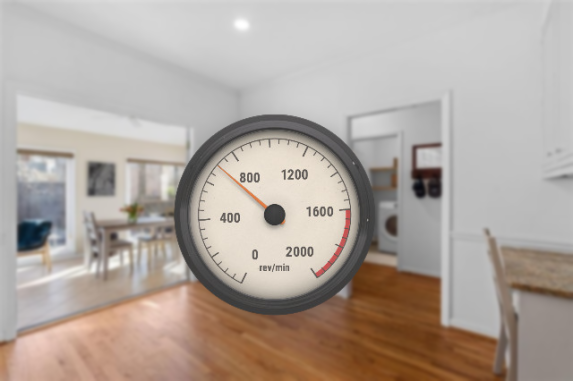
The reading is 700 rpm
